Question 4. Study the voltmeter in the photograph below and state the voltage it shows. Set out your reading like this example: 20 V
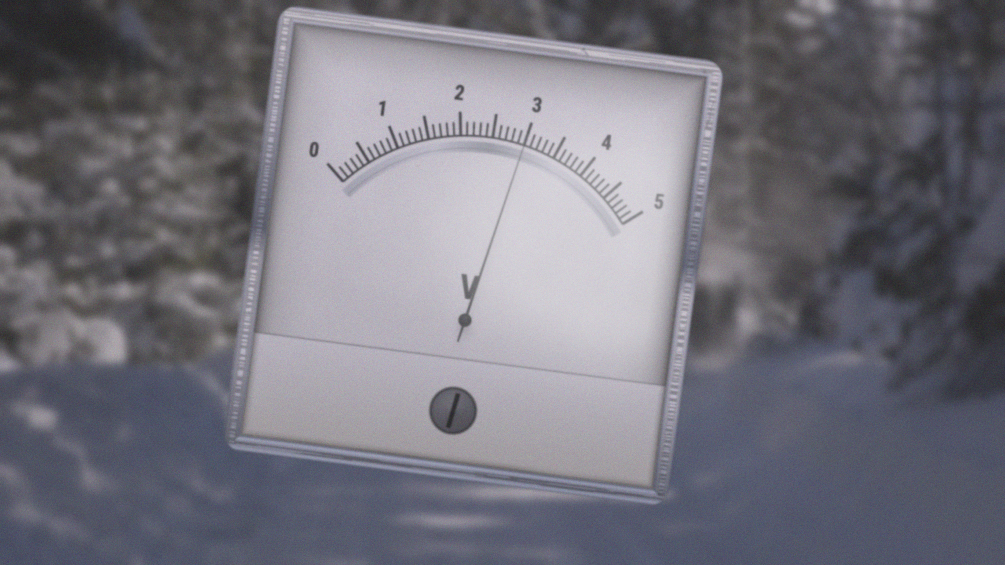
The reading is 3 V
